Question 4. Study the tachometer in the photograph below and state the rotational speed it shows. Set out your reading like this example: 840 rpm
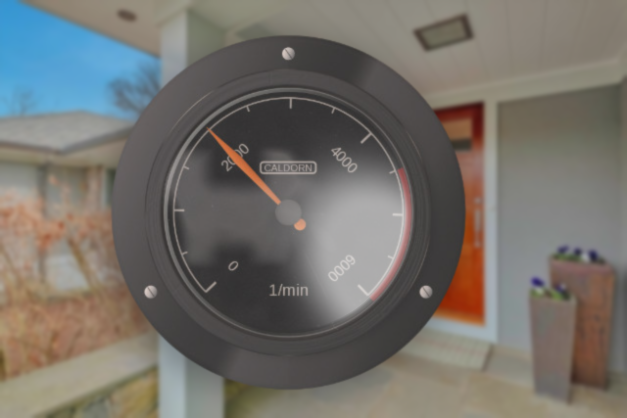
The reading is 2000 rpm
